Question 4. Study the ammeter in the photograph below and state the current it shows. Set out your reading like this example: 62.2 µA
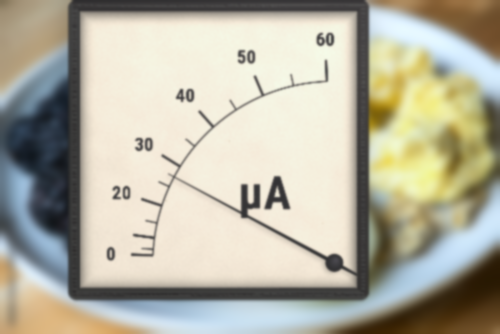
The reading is 27.5 µA
